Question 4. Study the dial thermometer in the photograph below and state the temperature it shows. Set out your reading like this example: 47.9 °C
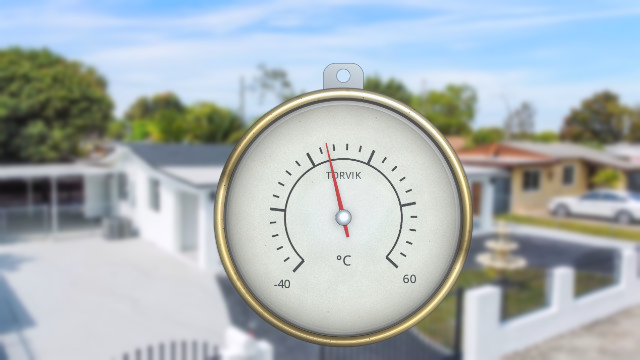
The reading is 6 °C
